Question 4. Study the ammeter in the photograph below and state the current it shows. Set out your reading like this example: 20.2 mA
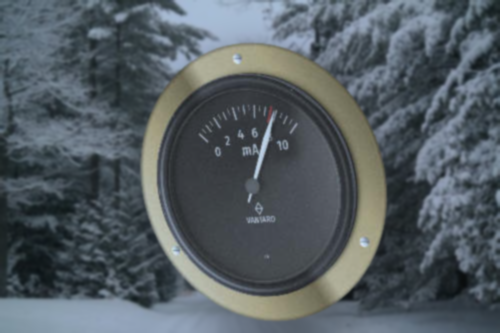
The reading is 8 mA
